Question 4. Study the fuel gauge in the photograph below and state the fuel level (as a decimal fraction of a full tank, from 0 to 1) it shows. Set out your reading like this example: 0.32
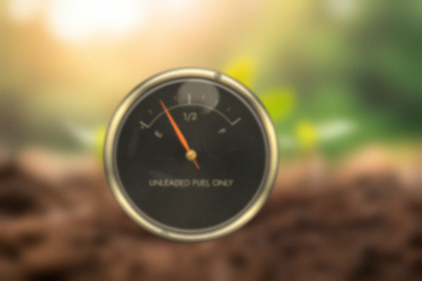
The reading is 0.25
